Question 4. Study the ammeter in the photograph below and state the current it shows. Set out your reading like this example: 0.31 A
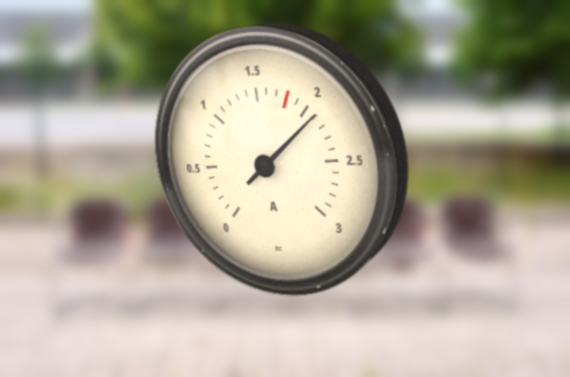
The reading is 2.1 A
